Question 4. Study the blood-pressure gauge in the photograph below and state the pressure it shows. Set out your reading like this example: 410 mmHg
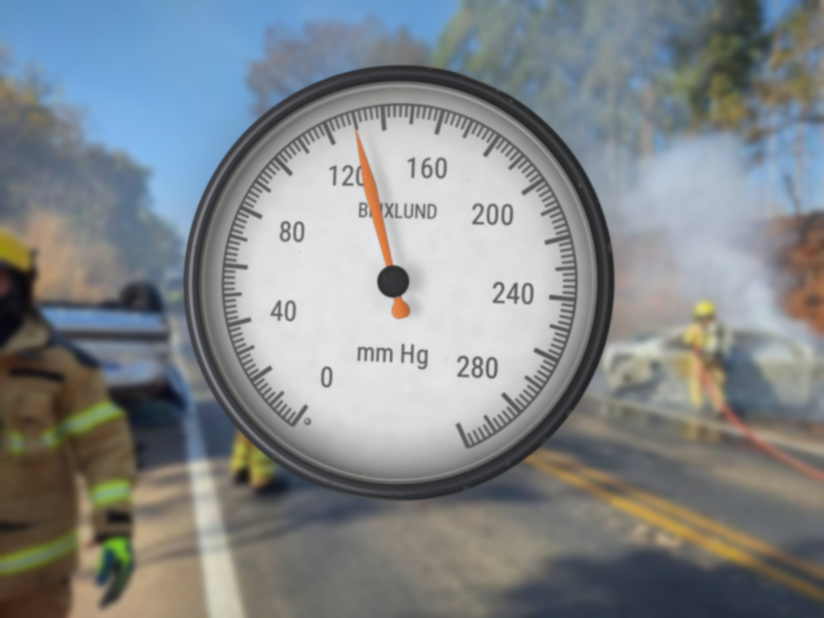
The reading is 130 mmHg
